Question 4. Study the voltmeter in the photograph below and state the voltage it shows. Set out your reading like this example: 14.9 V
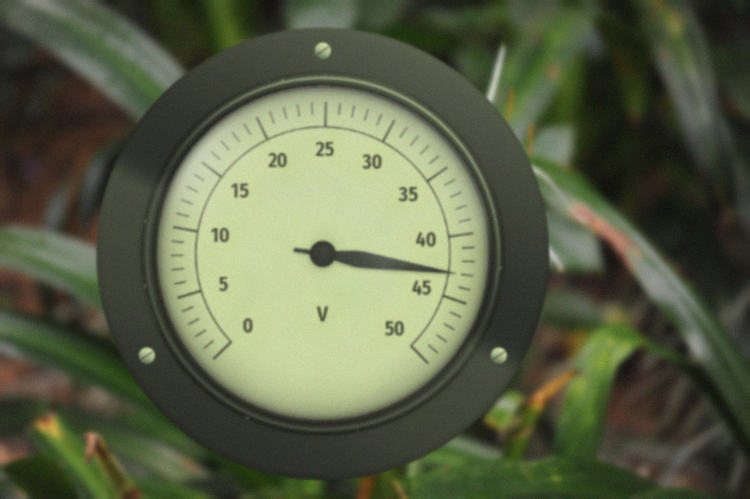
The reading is 43 V
